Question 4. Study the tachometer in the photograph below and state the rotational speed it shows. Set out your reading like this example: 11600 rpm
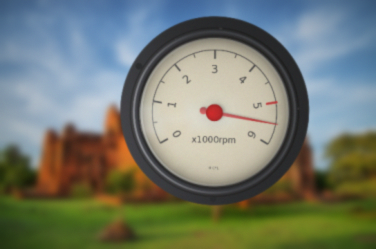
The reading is 5500 rpm
